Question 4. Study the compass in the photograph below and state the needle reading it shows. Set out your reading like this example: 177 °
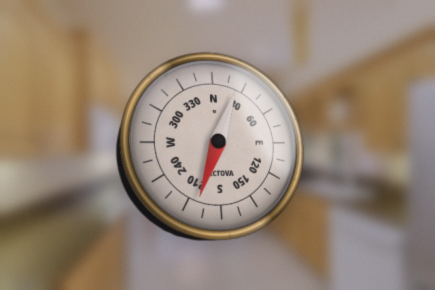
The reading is 202.5 °
